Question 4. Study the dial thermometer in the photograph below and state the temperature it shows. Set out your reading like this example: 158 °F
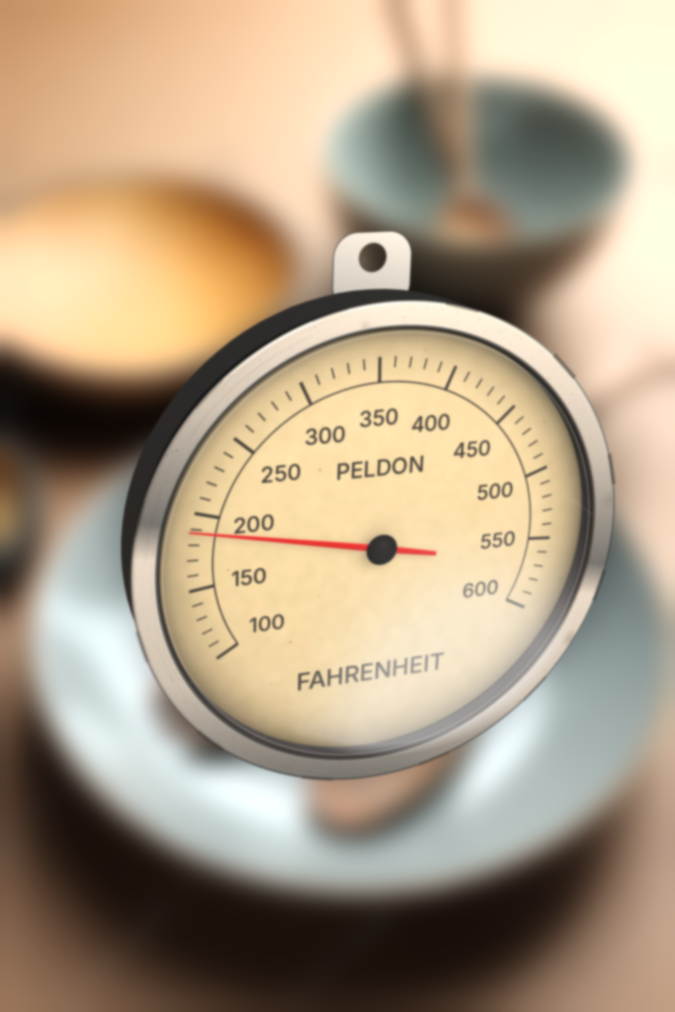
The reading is 190 °F
